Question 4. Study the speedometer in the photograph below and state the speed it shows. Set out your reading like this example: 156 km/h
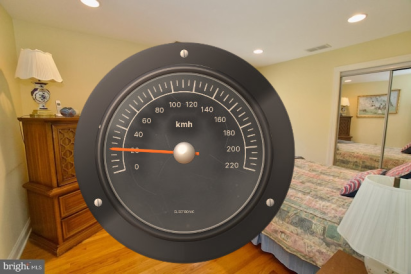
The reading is 20 km/h
